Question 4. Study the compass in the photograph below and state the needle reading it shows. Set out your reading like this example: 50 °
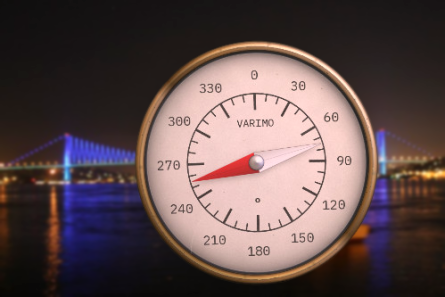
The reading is 255 °
